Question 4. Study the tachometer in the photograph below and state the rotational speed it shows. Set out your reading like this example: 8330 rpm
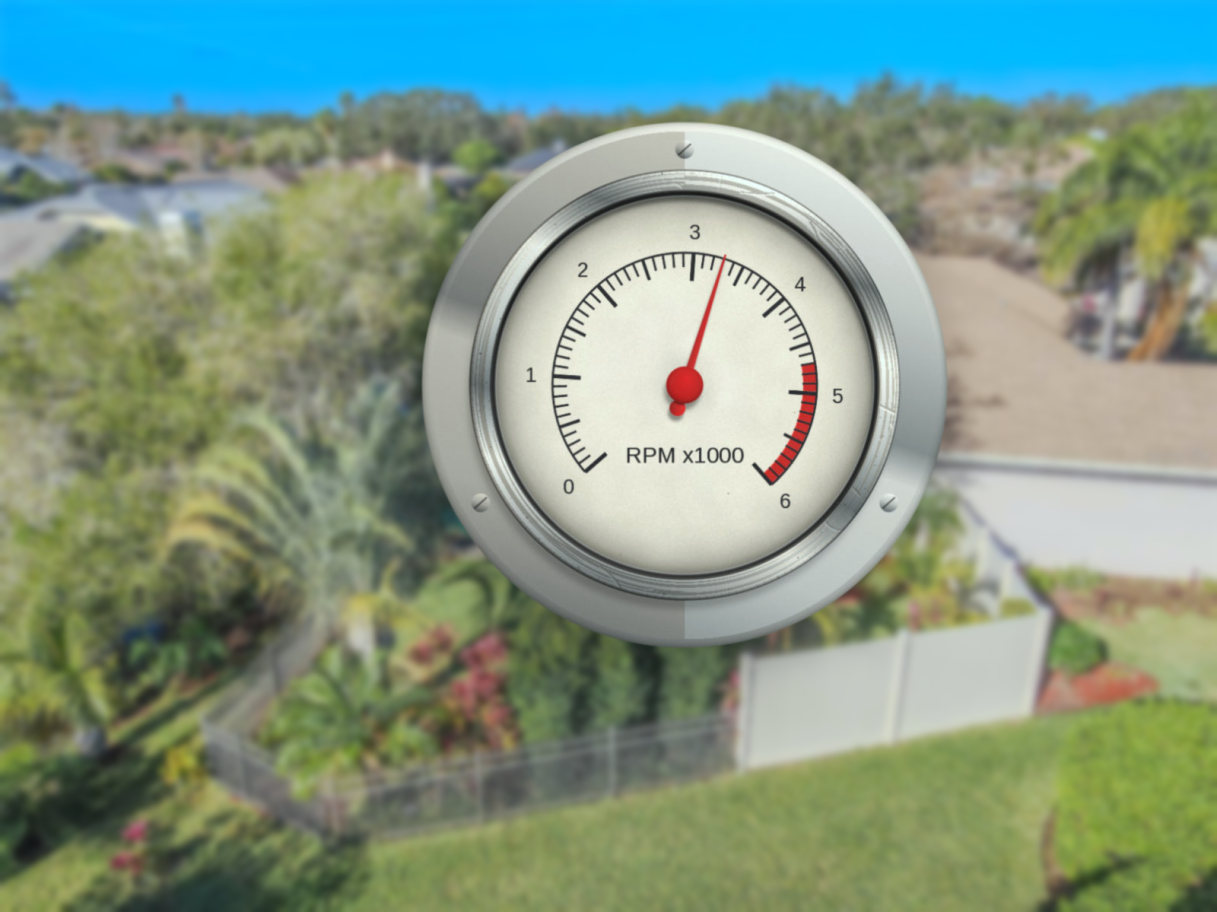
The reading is 3300 rpm
